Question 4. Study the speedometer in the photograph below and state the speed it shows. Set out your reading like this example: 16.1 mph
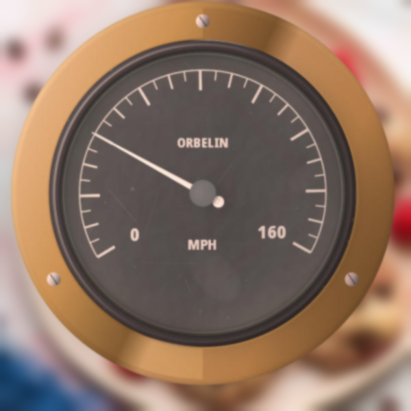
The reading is 40 mph
